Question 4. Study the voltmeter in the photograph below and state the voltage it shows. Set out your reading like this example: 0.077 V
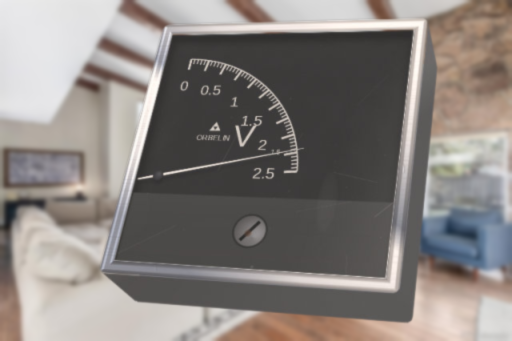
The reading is 2.25 V
